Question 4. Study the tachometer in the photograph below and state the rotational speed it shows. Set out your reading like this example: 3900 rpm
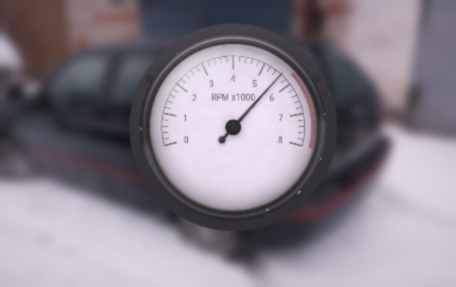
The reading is 5600 rpm
